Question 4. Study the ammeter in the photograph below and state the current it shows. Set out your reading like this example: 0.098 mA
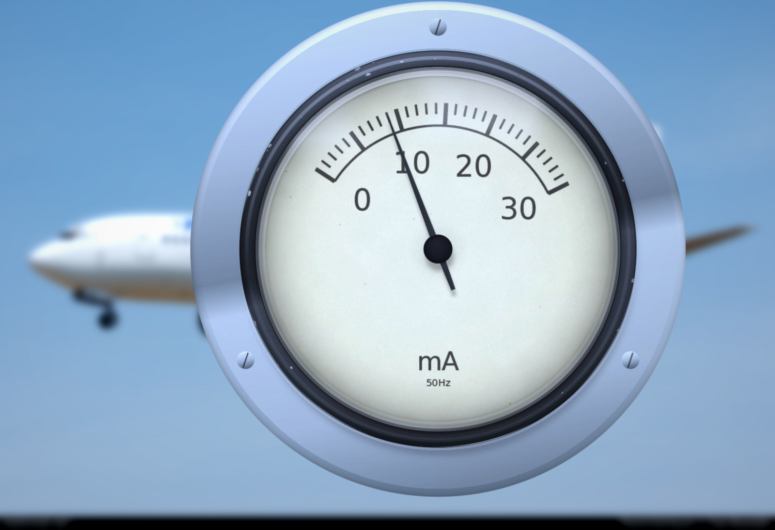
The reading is 9 mA
